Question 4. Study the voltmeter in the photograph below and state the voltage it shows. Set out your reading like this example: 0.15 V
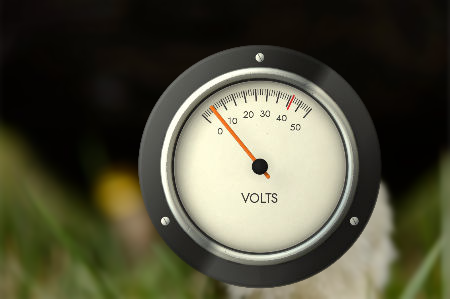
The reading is 5 V
